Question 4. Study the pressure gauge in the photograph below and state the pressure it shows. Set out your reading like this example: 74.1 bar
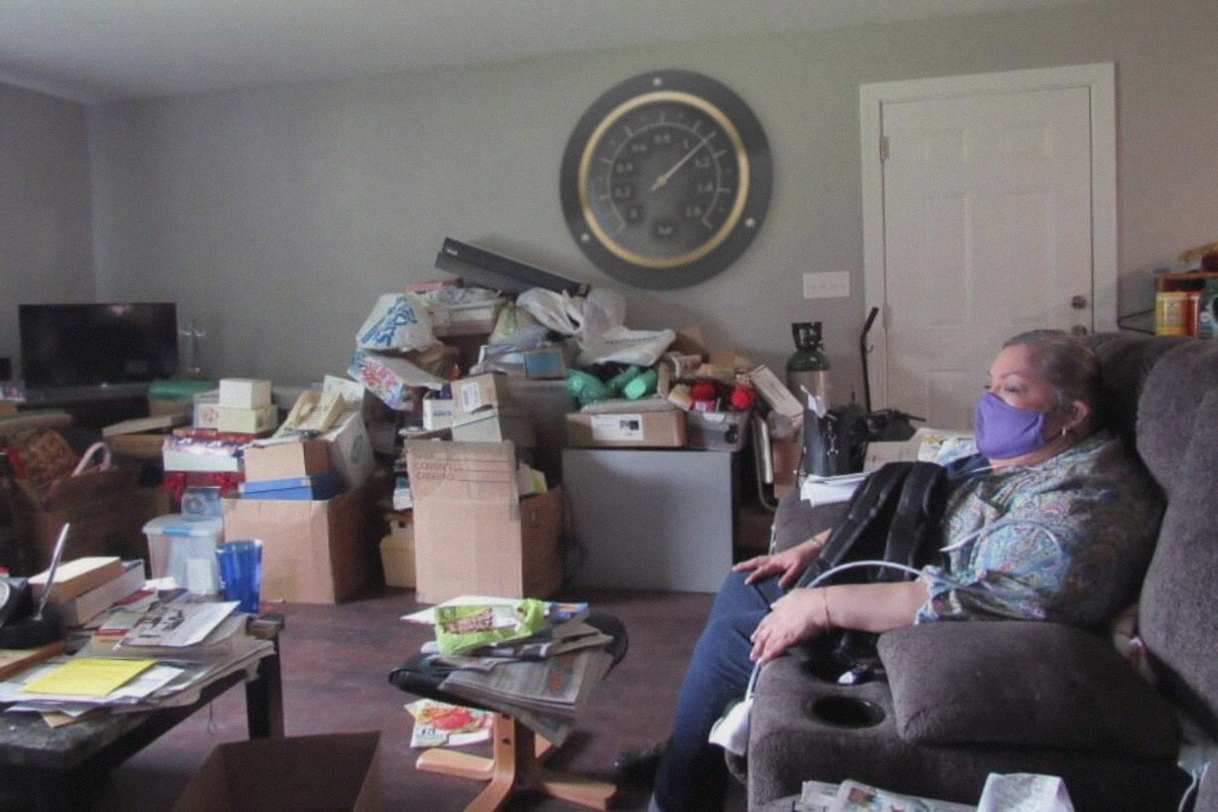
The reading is 1.1 bar
